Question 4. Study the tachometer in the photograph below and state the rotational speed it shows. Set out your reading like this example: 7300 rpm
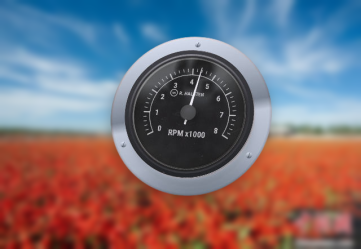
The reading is 4400 rpm
